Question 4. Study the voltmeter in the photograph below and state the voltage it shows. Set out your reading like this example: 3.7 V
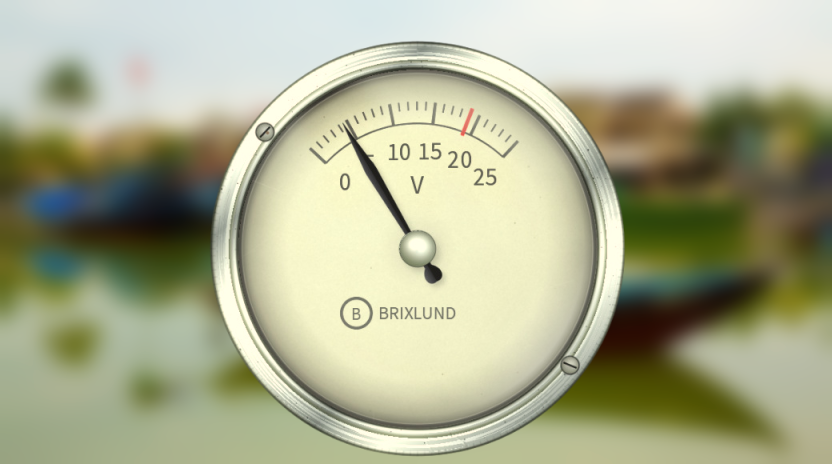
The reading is 4.5 V
